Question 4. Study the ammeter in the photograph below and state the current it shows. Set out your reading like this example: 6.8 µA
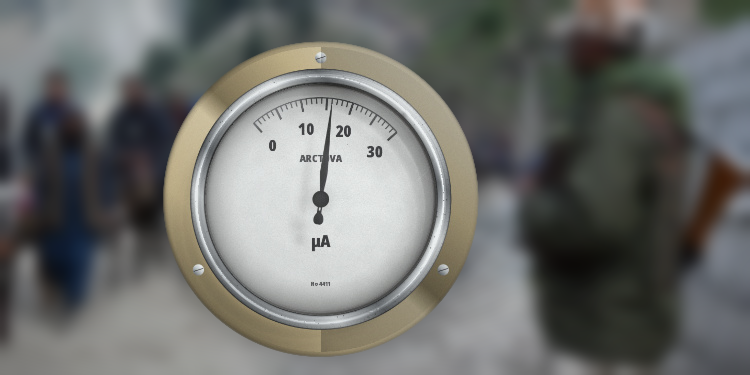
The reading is 16 µA
